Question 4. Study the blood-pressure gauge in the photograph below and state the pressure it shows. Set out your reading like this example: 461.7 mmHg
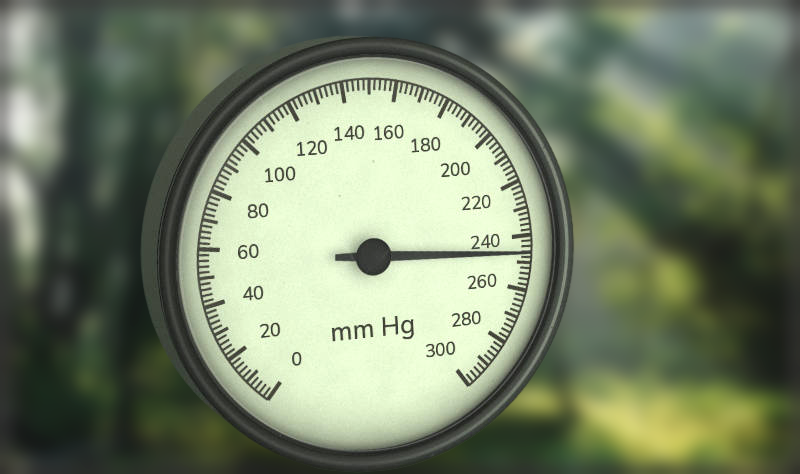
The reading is 246 mmHg
